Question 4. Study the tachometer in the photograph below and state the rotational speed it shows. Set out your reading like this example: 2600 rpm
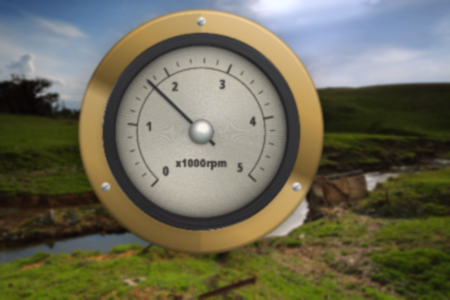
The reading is 1700 rpm
